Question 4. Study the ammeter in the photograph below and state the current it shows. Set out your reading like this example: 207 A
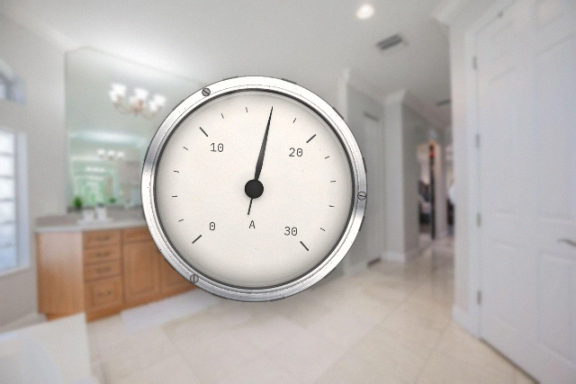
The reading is 16 A
